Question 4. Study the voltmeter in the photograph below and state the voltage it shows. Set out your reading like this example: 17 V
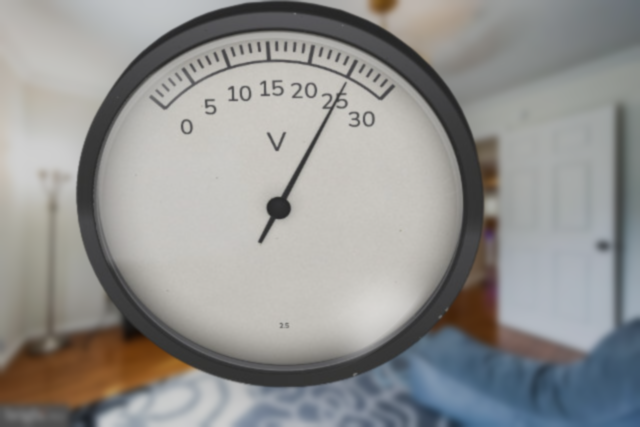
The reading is 25 V
